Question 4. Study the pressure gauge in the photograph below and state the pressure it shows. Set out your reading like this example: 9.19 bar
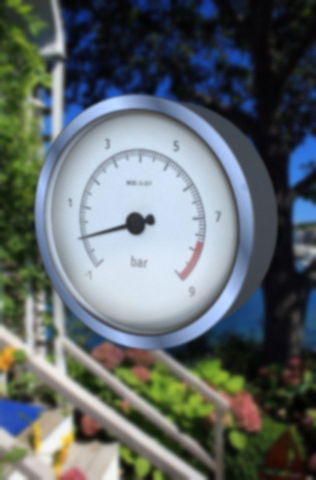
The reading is 0 bar
